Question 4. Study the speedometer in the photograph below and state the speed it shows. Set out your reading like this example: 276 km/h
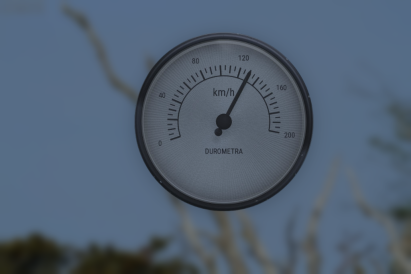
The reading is 130 km/h
